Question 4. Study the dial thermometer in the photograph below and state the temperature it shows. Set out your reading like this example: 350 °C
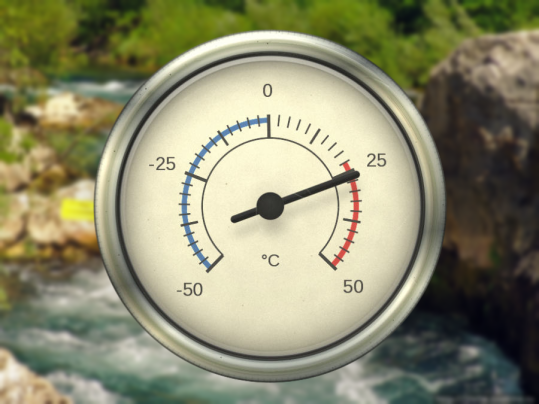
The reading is 26.25 °C
